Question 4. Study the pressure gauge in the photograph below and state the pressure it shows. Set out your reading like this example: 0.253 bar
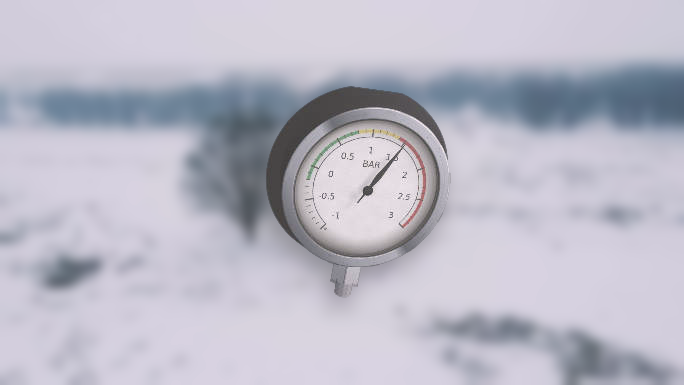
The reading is 1.5 bar
